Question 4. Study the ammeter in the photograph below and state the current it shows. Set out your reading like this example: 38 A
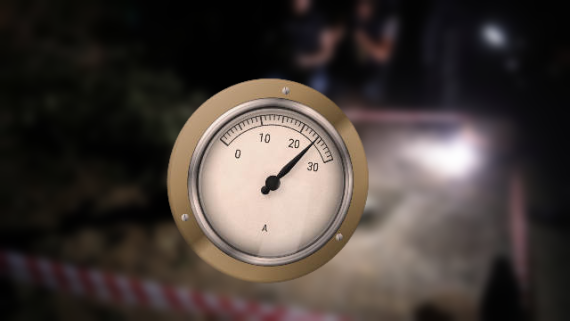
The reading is 24 A
